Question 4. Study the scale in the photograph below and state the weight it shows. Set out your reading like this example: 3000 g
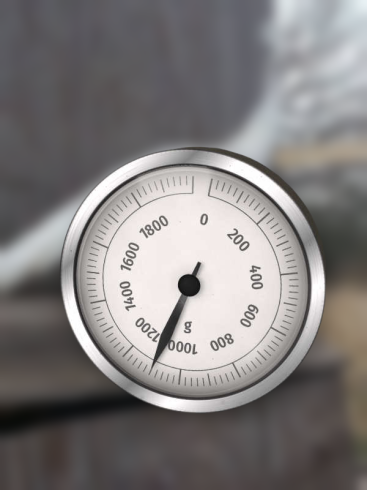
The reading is 1100 g
